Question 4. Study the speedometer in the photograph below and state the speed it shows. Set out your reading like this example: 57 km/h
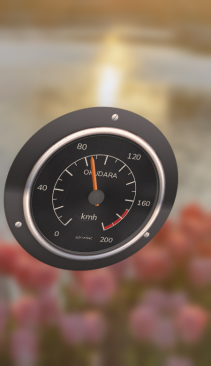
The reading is 85 km/h
